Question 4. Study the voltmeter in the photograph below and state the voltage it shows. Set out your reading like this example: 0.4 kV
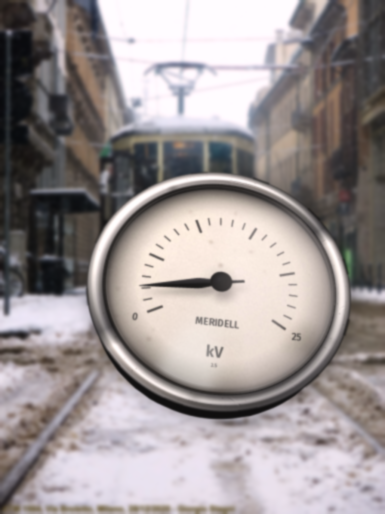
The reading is 2 kV
